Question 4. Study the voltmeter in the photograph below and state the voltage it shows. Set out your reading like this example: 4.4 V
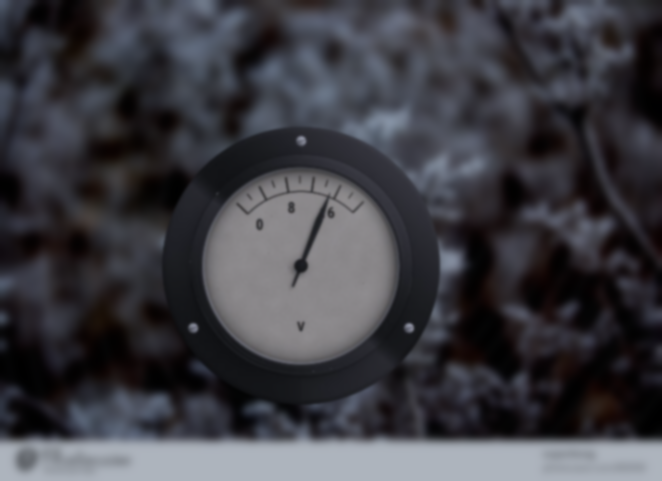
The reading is 15 V
